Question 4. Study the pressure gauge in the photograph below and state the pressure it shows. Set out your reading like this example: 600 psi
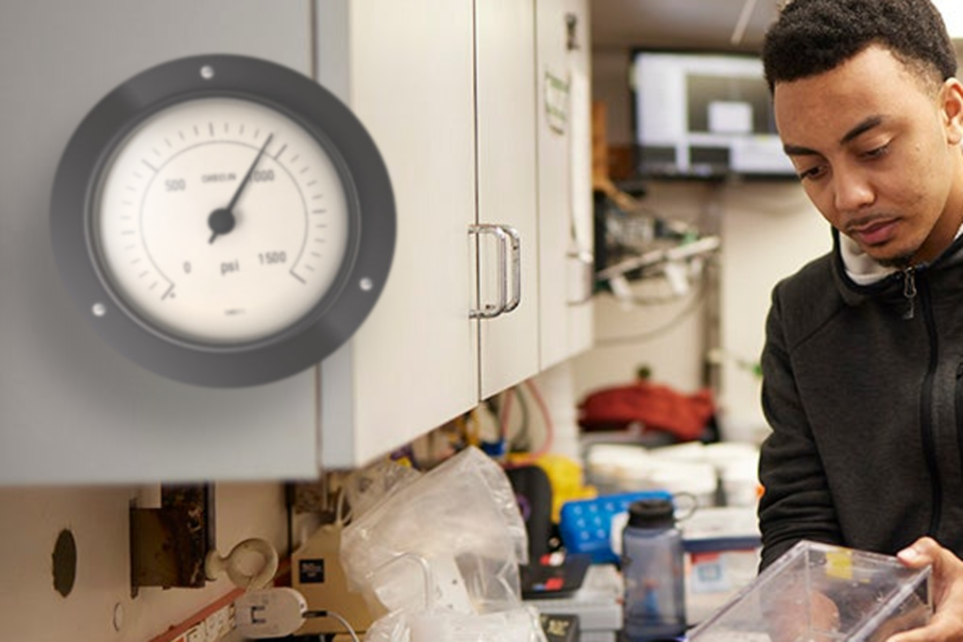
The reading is 950 psi
